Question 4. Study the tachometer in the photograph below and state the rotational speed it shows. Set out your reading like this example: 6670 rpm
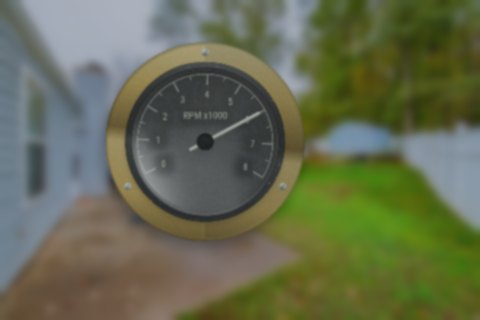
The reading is 6000 rpm
